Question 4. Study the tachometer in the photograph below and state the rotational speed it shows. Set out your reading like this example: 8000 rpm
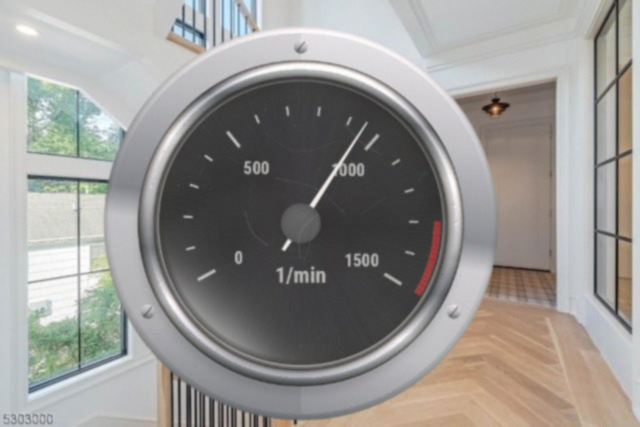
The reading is 950 rpm
